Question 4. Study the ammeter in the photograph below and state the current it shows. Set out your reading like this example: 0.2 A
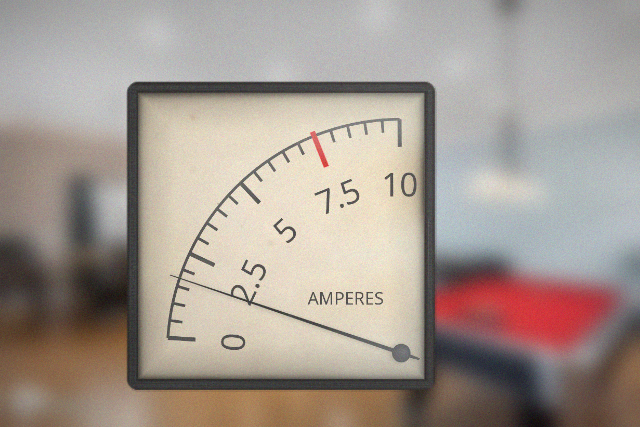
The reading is 1.75 A
